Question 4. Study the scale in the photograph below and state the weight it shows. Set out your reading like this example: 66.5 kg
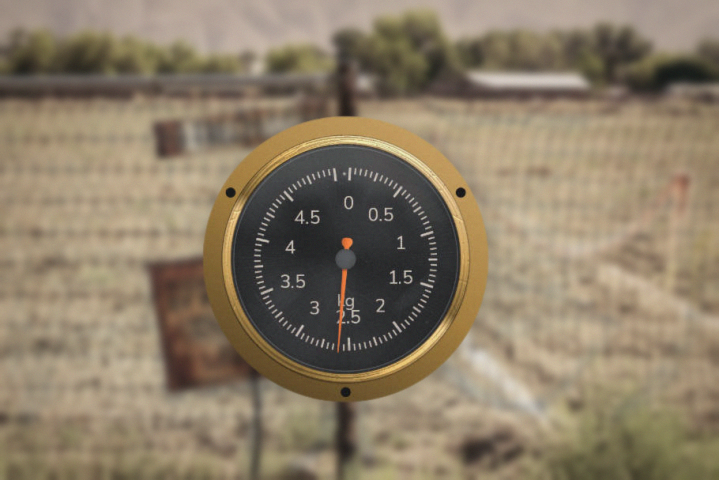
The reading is 2.6 kg
